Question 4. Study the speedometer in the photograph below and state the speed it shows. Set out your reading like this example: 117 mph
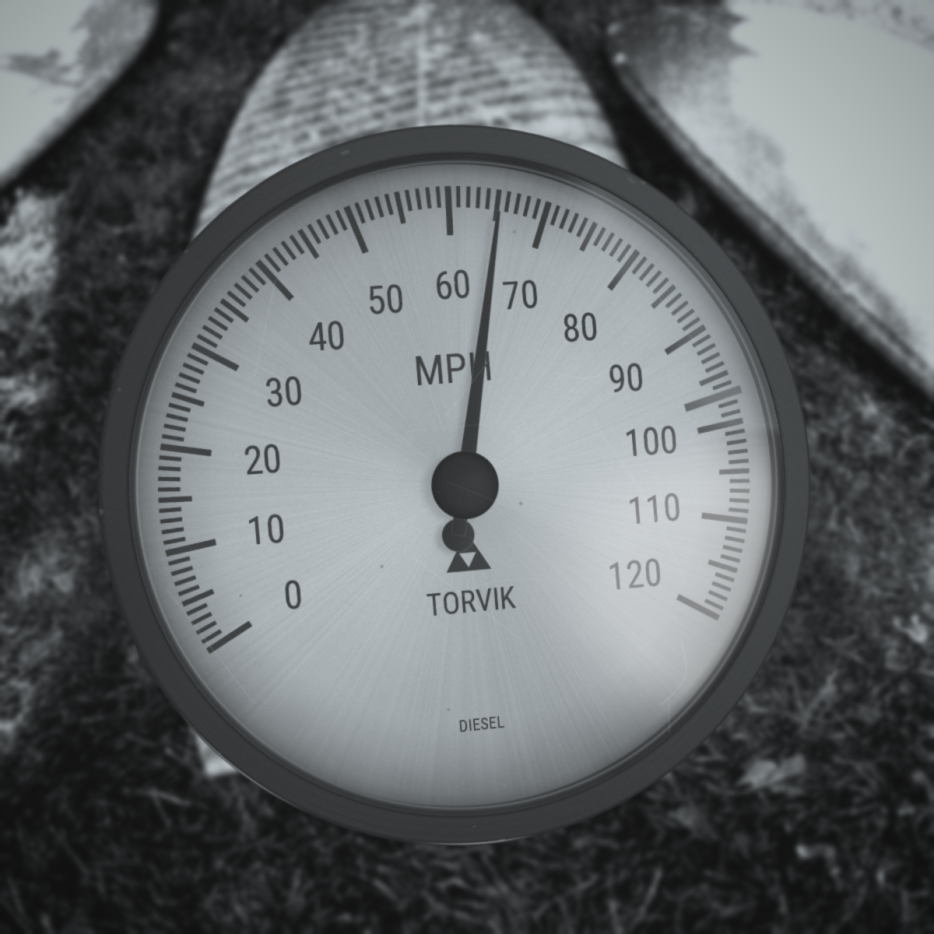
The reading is 65 mph
